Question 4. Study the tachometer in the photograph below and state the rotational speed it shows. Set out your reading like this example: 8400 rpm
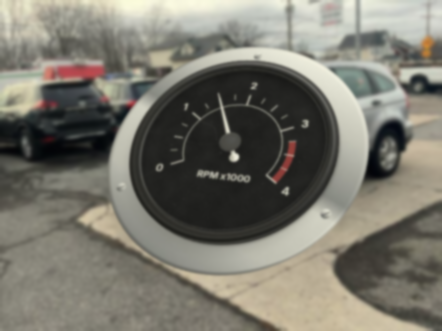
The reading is 1500 rpm
